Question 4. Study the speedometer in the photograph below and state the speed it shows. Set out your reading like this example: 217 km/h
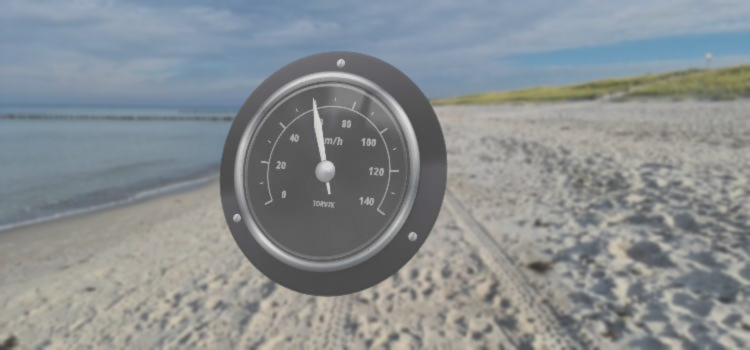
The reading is 60 km/h
